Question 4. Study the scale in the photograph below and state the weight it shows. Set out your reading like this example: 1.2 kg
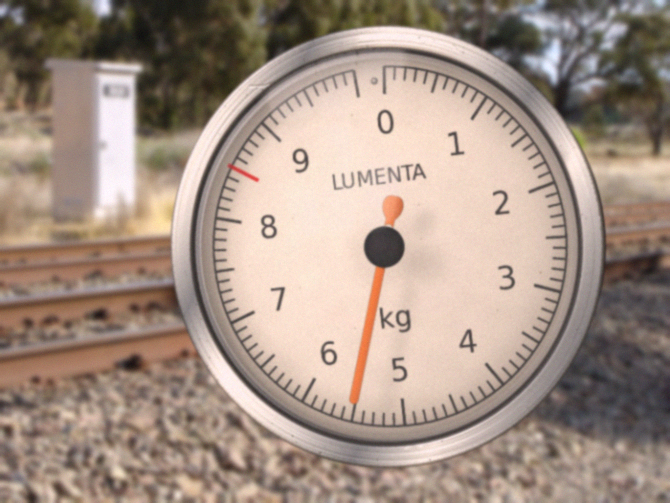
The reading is 5.5 kg
